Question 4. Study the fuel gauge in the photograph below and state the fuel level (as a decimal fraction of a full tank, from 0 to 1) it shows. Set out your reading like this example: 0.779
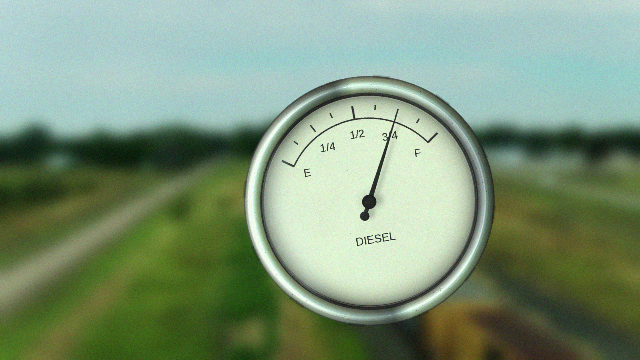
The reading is 0.75
